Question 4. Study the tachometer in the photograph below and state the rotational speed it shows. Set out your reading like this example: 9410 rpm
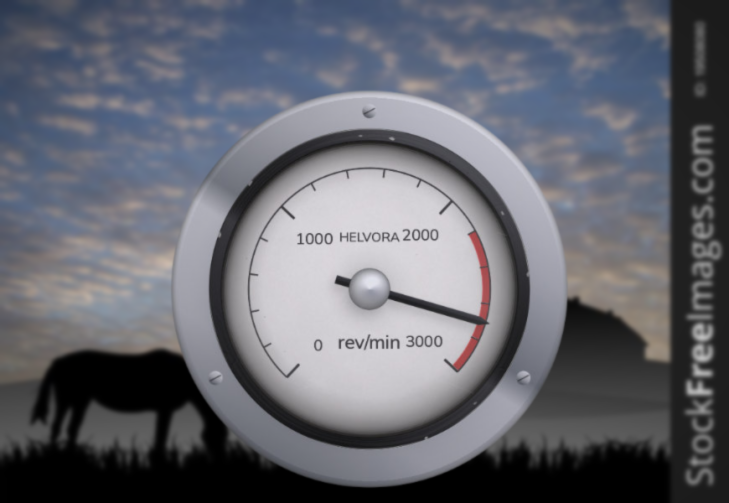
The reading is 2700 rpm
